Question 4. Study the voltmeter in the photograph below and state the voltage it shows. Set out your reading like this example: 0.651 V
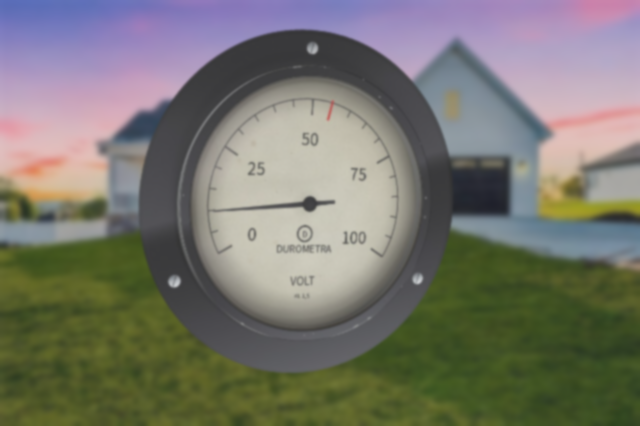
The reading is 10 V
